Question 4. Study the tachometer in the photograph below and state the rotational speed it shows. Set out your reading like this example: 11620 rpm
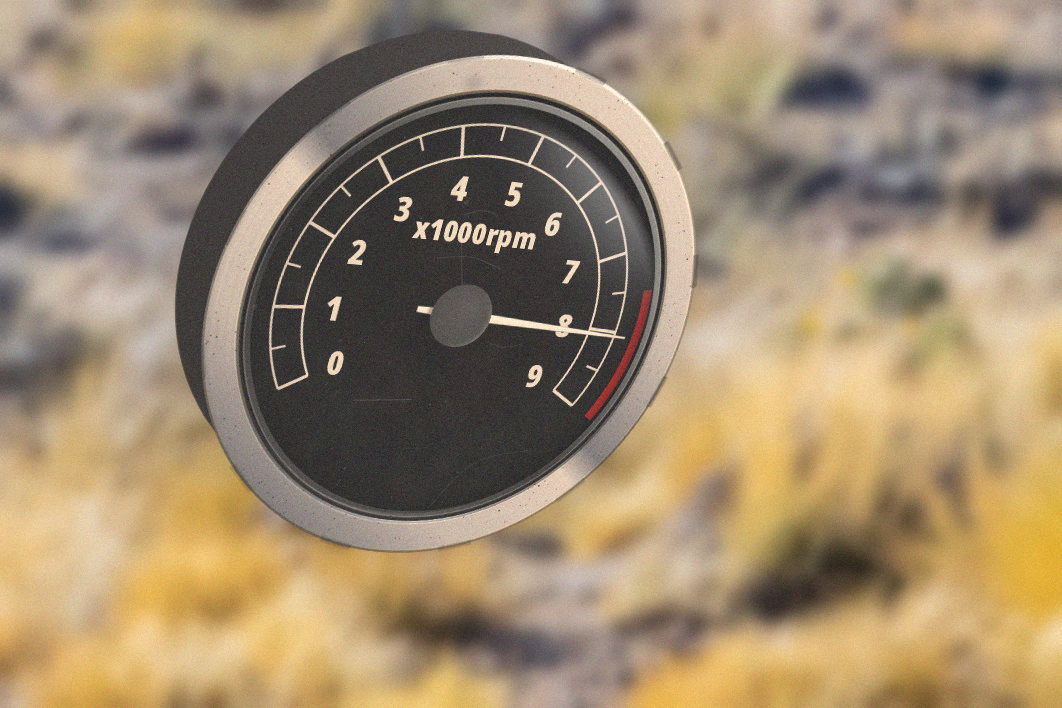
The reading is 8000 rpm
